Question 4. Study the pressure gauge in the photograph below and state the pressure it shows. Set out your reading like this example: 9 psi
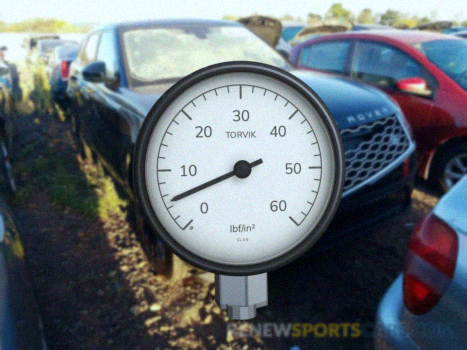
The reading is 5 psi
